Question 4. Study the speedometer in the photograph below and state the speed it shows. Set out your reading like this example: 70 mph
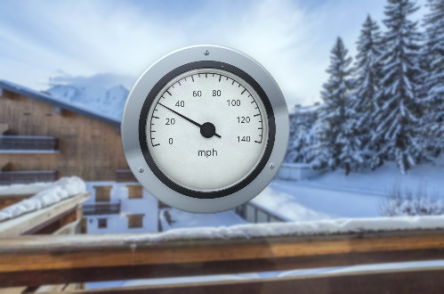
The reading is 30 mph
